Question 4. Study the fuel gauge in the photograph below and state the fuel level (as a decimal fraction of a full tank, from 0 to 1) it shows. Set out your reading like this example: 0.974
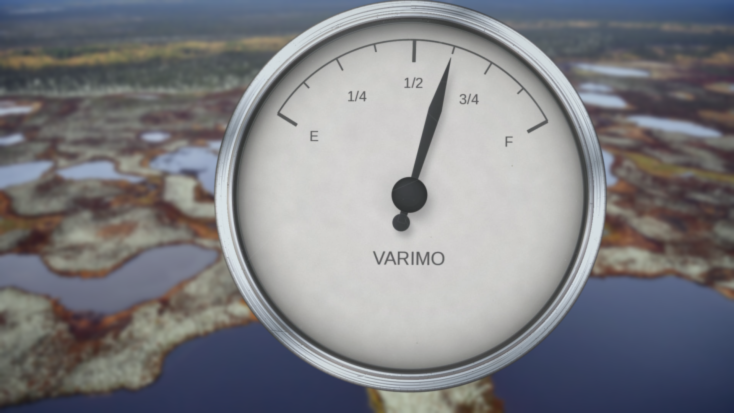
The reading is 0.625
